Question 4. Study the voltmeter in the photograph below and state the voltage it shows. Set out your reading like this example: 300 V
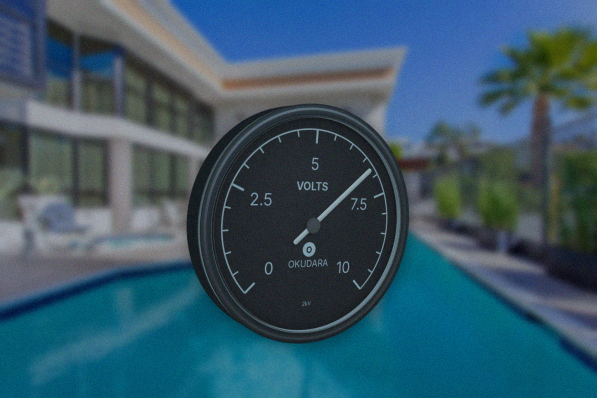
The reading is 6.75 V
